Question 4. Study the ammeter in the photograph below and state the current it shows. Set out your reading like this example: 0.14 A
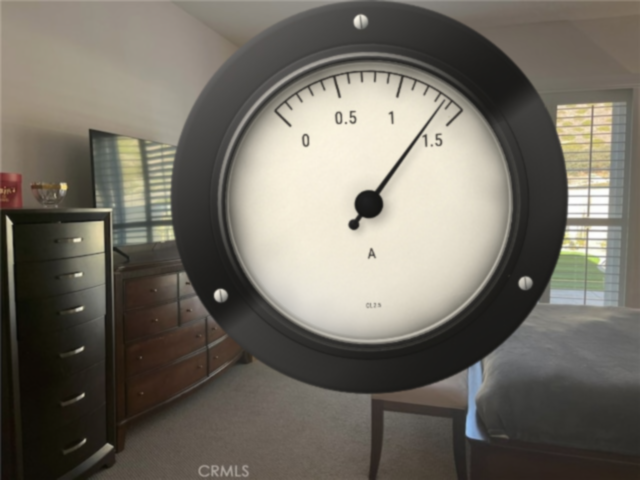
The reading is 1.35 A
